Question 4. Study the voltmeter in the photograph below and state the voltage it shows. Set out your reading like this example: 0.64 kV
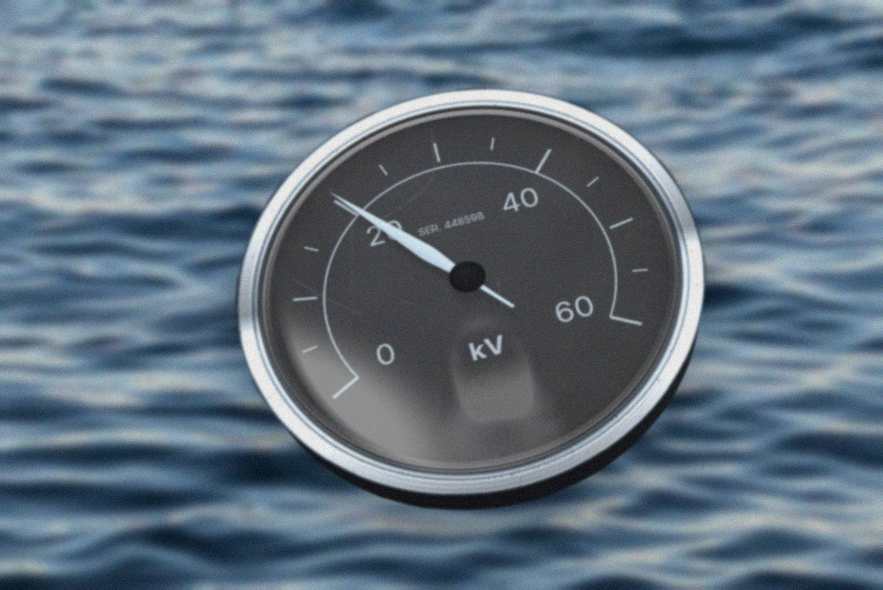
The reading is 20 kV
